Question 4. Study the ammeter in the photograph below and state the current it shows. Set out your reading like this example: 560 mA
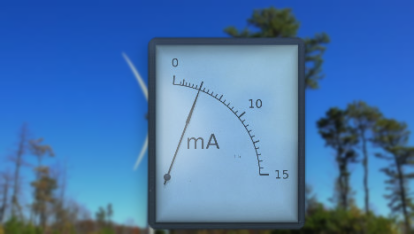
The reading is 5 mA
